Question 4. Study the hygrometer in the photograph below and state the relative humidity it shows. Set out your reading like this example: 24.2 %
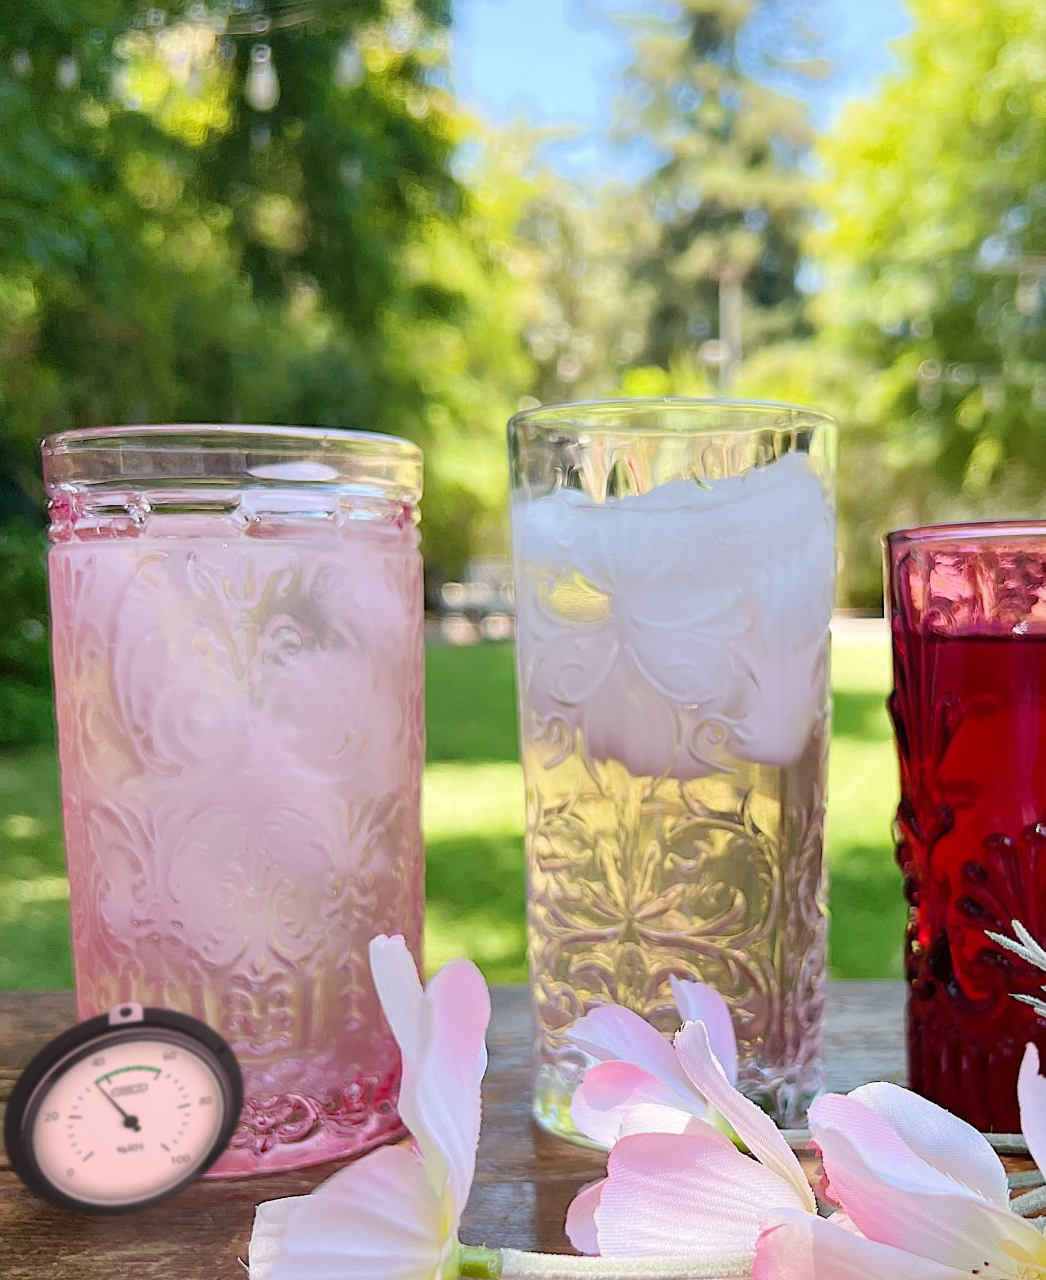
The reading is 36 %
